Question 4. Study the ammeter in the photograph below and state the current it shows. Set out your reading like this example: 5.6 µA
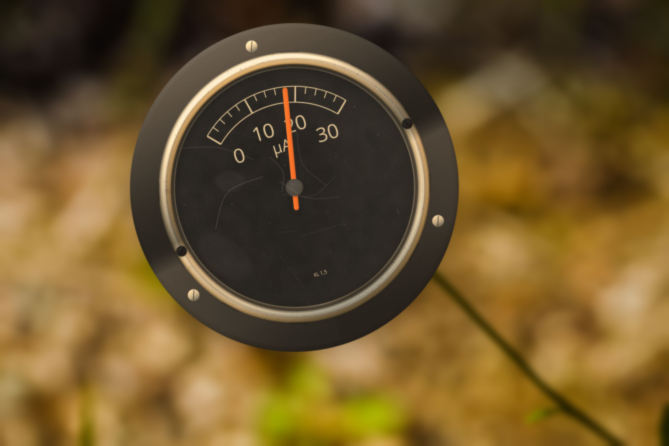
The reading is 18 µA
